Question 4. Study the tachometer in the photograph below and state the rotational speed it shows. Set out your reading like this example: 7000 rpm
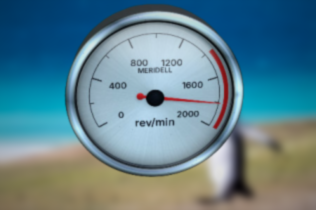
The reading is 1800 rpm
